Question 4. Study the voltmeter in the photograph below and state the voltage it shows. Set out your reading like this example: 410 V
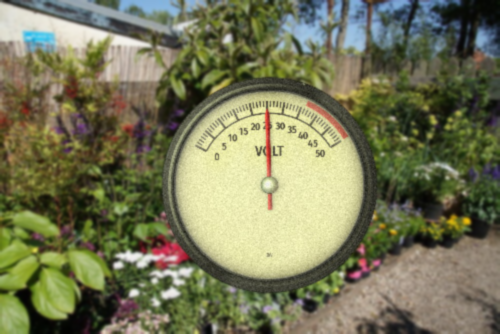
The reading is 25 V
